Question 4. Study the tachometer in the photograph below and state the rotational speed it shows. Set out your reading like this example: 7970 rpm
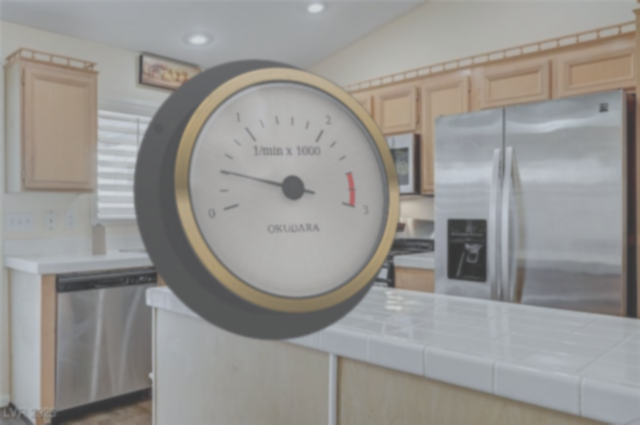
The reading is 400 rpm
